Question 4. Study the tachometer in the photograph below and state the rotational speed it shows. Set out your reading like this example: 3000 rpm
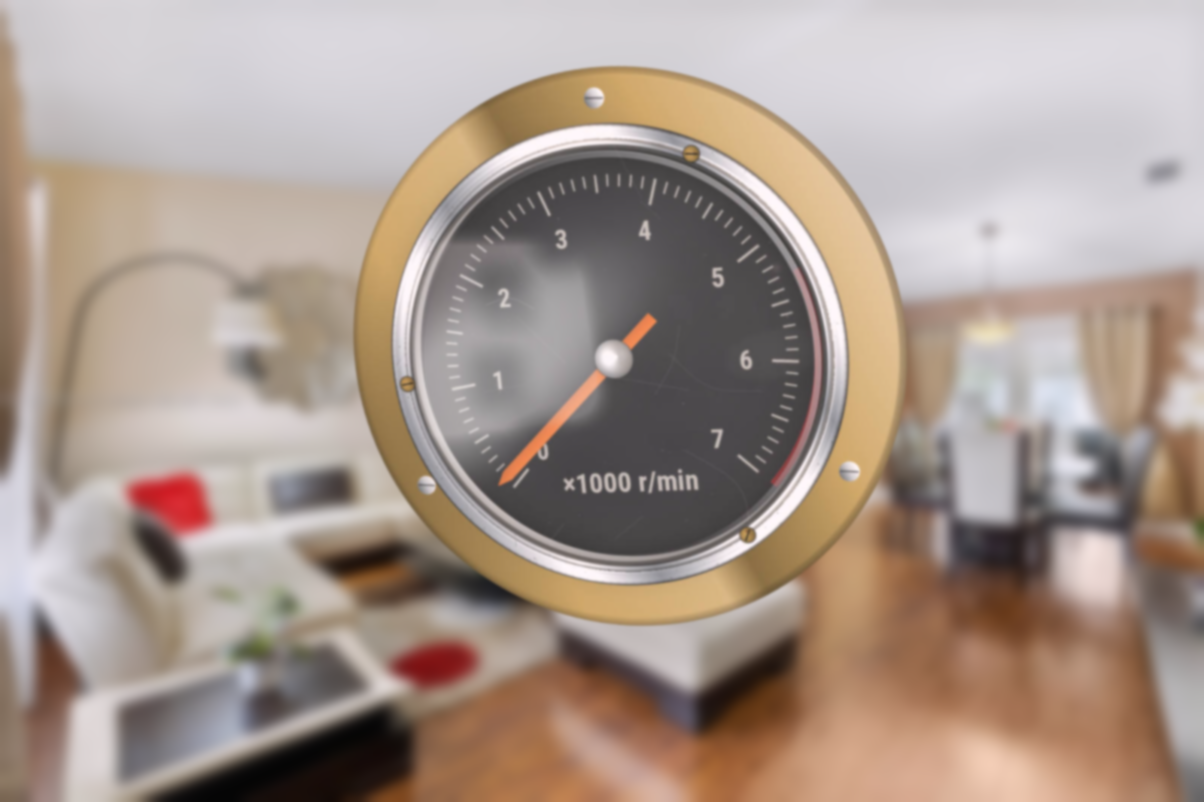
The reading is 100 rpm
